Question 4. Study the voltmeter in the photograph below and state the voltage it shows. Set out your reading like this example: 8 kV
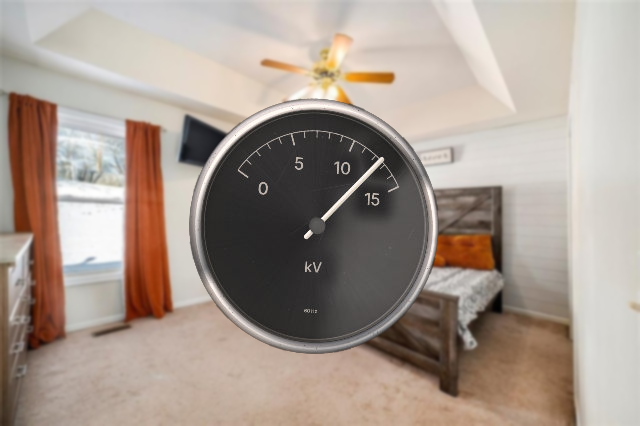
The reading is 12.5 kV
